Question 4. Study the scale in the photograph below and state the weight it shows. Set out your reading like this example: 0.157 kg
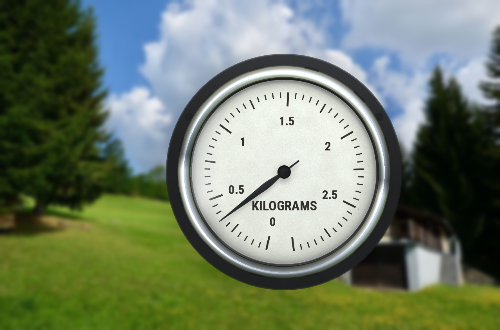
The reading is 0.35 kg
